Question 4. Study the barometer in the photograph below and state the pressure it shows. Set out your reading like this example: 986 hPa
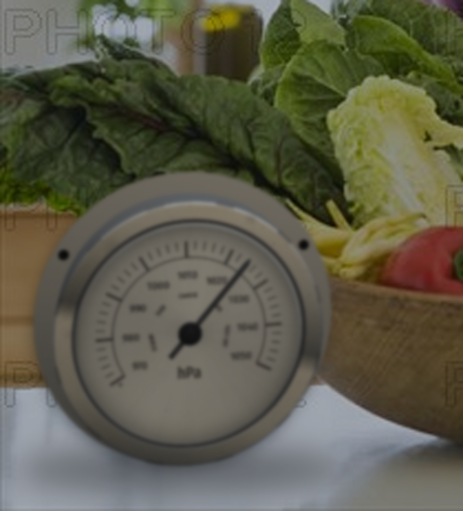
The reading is 1024 hPa
